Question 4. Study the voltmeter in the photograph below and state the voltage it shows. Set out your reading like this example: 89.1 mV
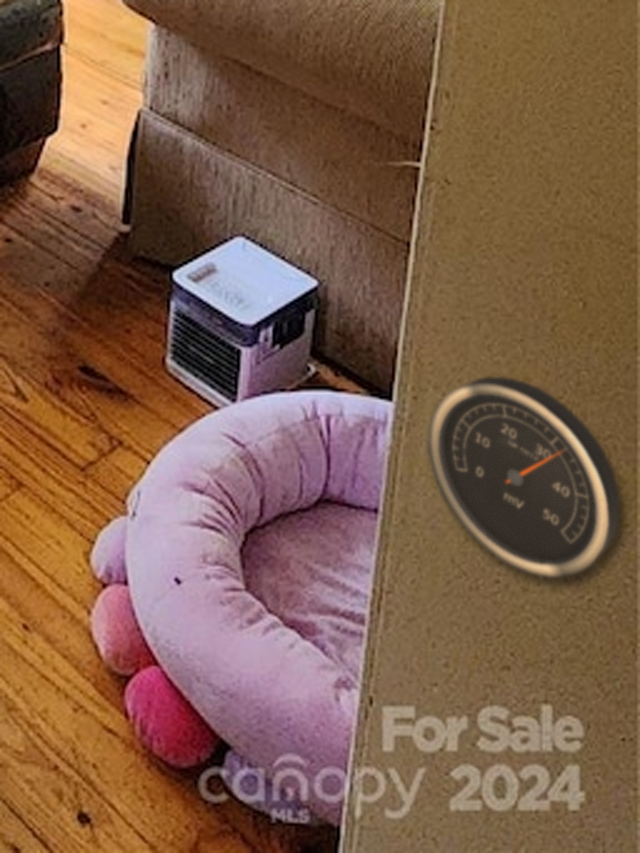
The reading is 32 mV
